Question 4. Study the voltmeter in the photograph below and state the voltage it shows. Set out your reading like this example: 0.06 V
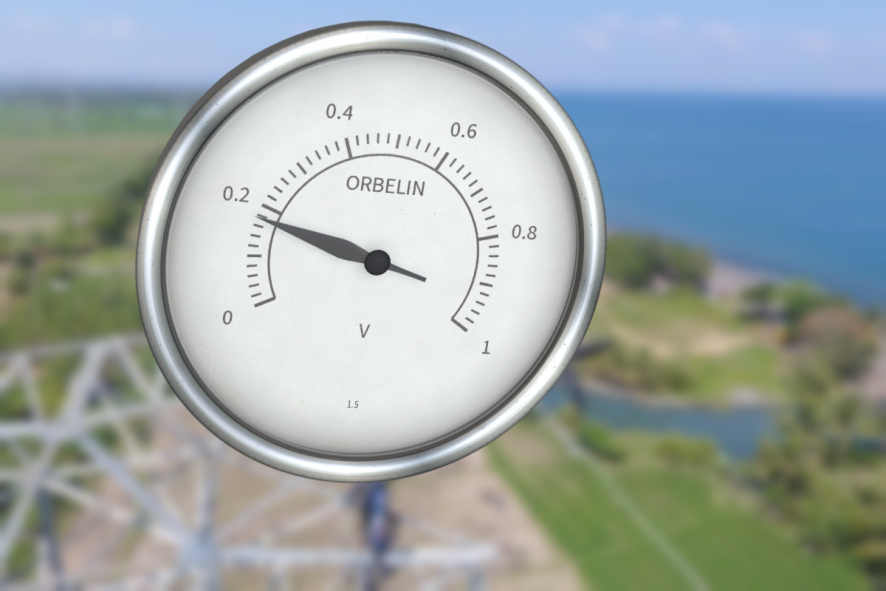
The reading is 0.18 V
